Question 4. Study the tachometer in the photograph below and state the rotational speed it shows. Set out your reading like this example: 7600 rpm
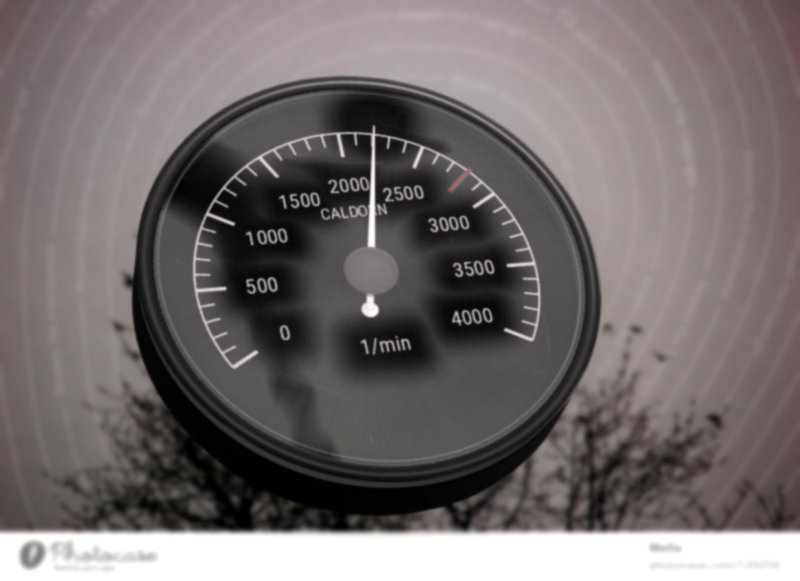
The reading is 2200 rpm
